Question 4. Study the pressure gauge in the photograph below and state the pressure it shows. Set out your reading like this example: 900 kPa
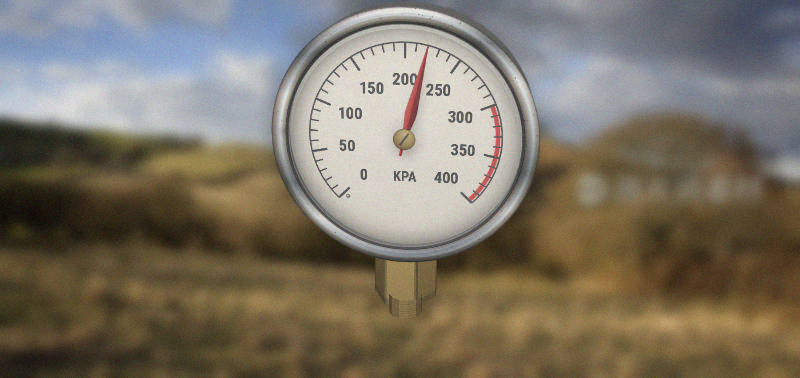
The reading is 220 kPa
